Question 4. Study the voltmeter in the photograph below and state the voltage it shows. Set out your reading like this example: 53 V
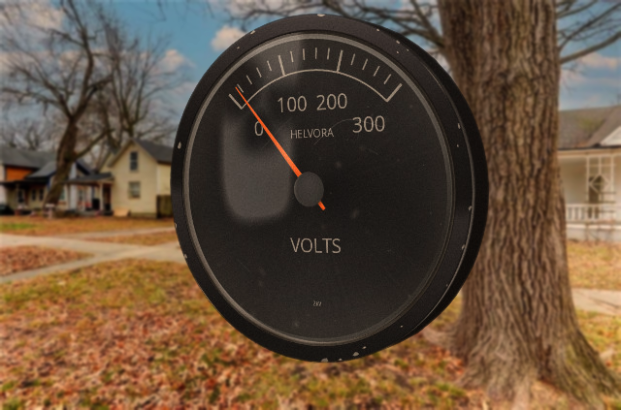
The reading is 20 V
